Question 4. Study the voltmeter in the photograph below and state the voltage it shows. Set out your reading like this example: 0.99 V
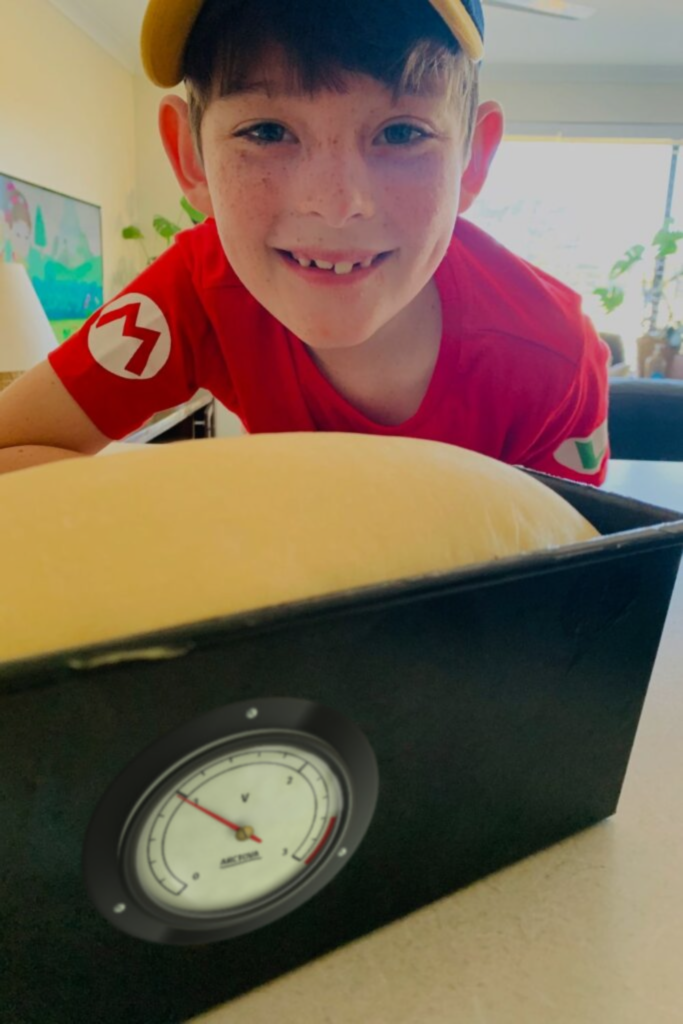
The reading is 1 V
